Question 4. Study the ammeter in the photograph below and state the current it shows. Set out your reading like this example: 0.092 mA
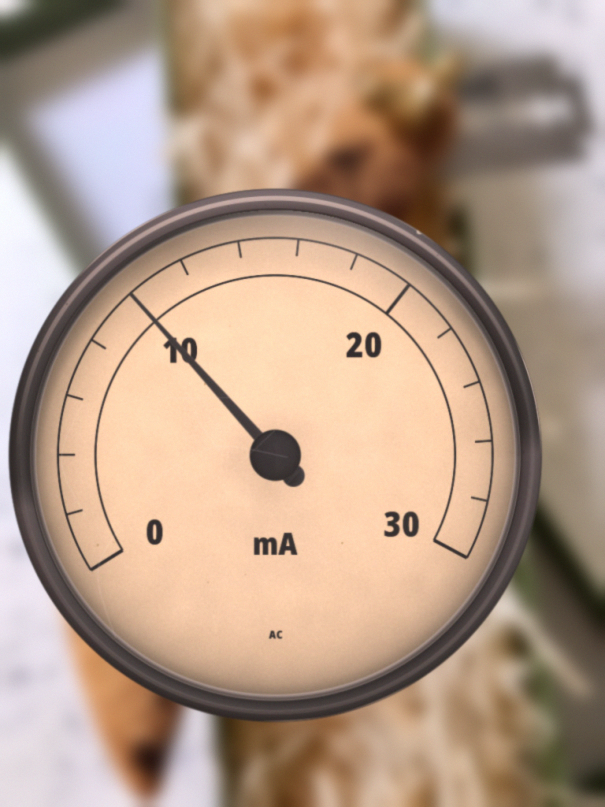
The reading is 10 mA
